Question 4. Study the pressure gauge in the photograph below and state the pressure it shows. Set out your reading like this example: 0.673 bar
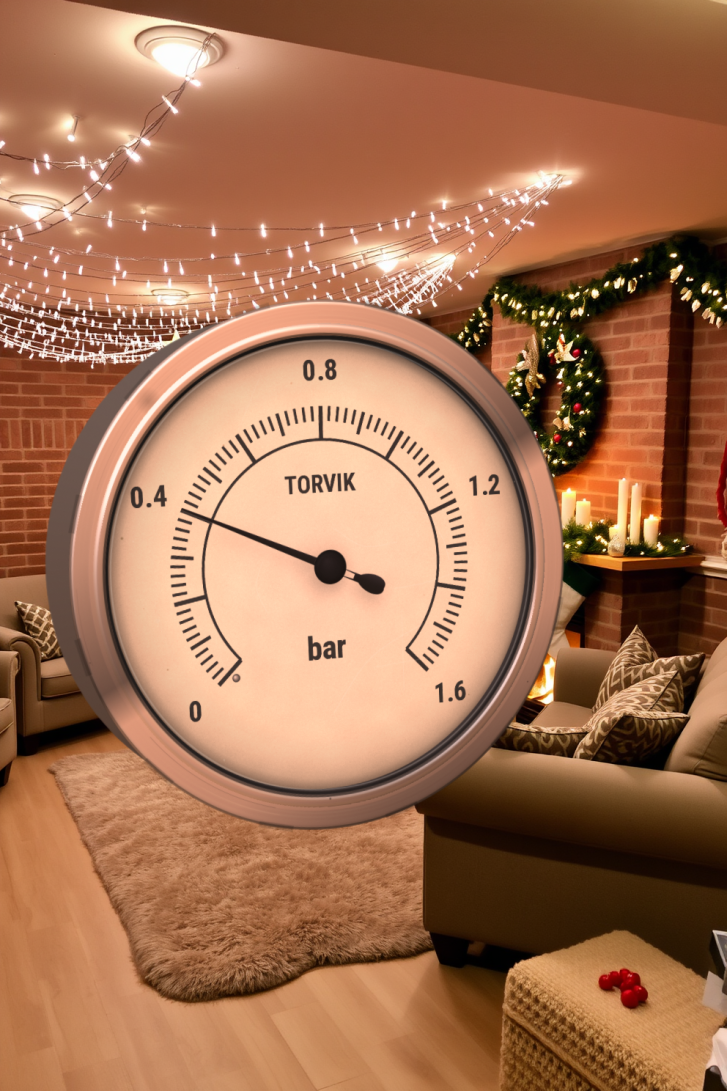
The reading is 0.4 bar
